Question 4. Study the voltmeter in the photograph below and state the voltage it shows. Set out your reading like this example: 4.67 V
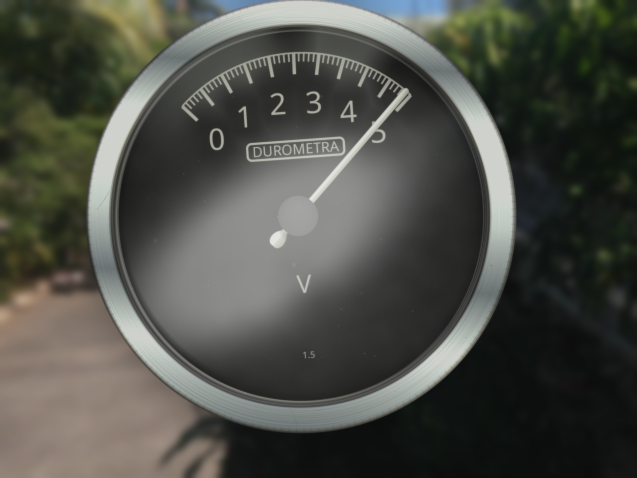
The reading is 4.9 V
